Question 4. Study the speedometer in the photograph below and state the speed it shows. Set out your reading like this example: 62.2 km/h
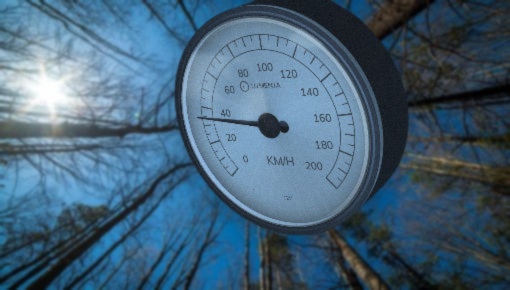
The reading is 35 km/h
